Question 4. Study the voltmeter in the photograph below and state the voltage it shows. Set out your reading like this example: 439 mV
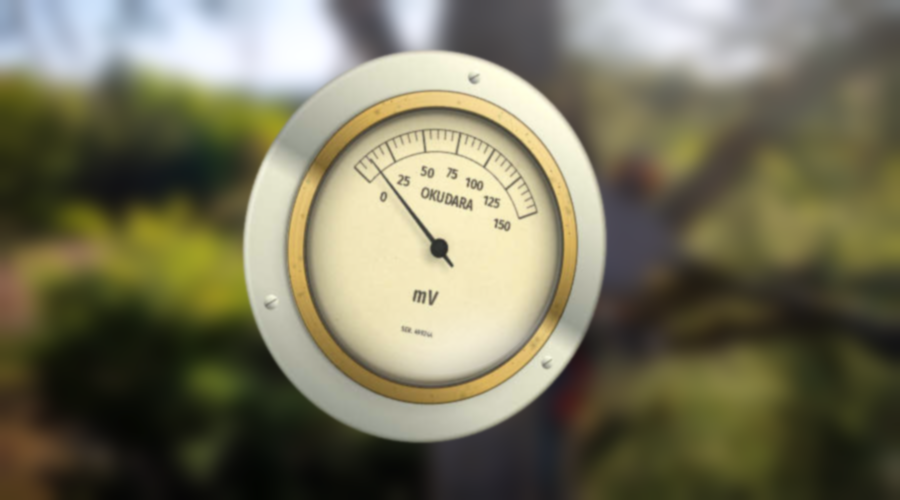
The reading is 10 mV
